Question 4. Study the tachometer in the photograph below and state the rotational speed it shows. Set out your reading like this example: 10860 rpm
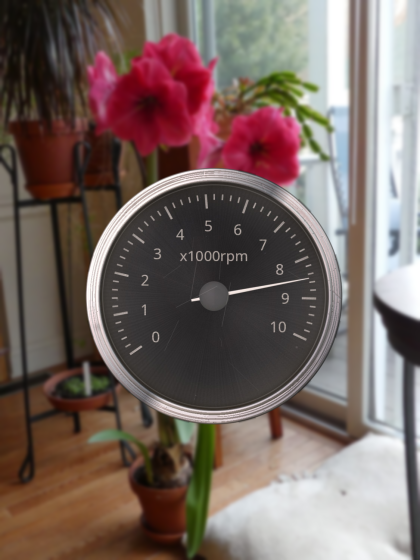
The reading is 8500 rpm
